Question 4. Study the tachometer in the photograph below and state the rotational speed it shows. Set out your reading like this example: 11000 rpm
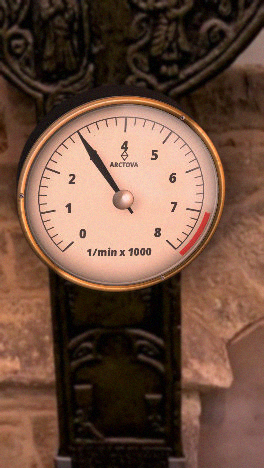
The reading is 3000 rpm
